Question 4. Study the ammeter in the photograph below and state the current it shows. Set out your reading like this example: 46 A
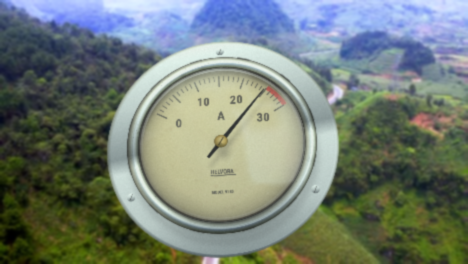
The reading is 25 A
